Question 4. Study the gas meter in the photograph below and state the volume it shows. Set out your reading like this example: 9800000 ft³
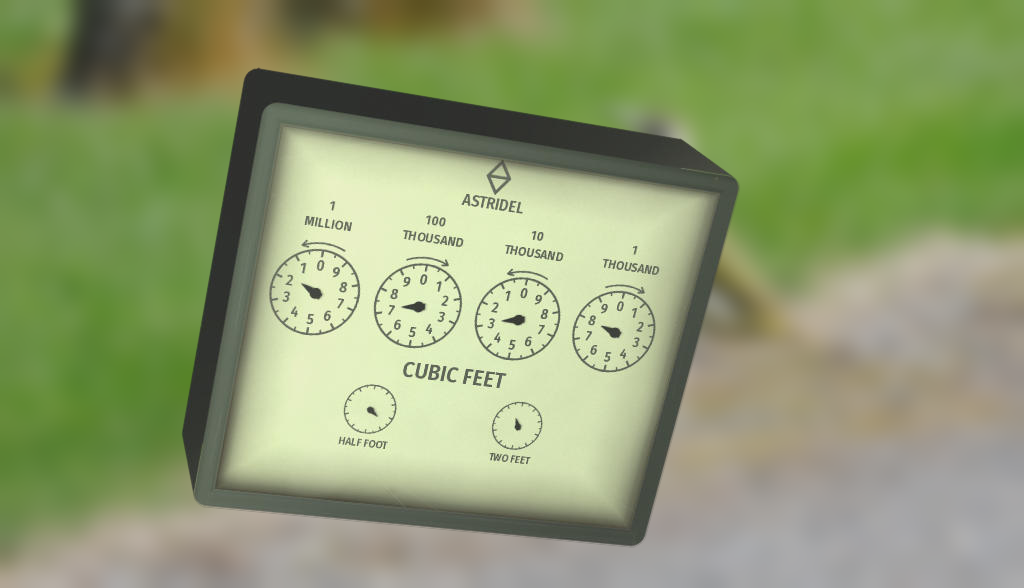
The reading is 172800 ft³
